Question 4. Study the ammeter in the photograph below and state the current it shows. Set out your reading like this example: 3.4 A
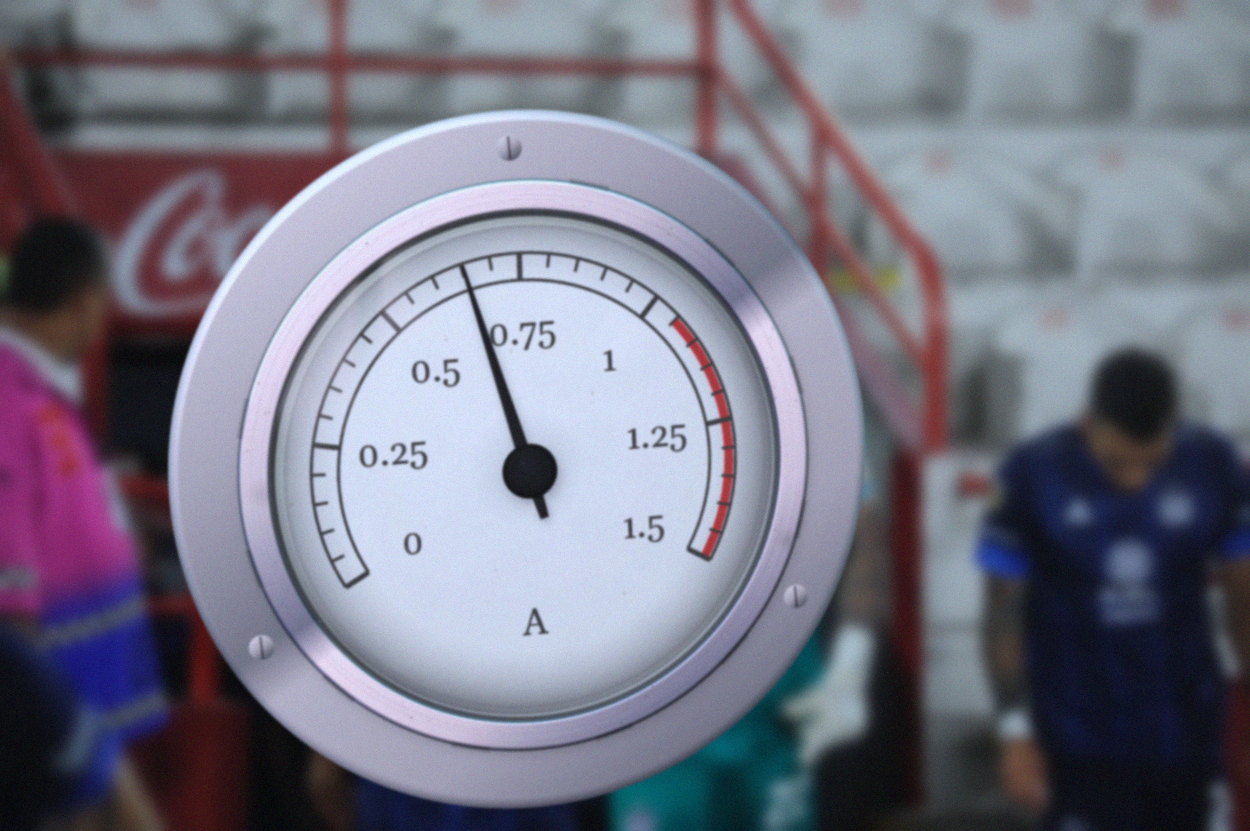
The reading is 0.65 A
